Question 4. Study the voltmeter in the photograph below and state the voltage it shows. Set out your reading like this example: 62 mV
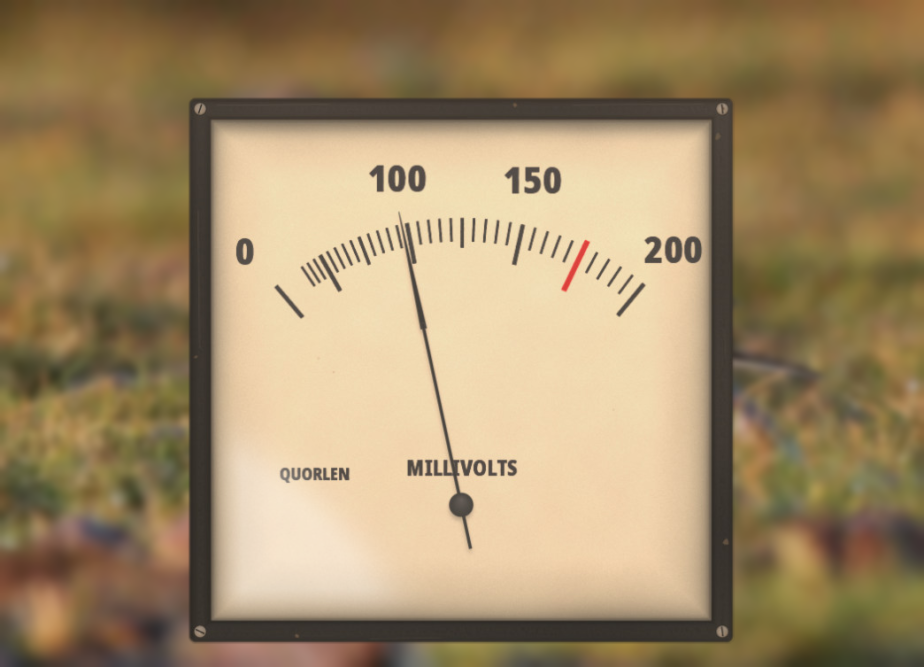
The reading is 97.5 mV
